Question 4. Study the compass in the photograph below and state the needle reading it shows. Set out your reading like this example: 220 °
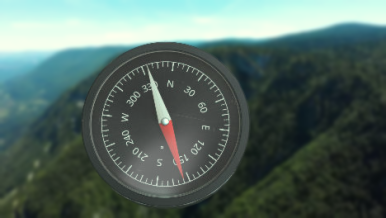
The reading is 155 °
